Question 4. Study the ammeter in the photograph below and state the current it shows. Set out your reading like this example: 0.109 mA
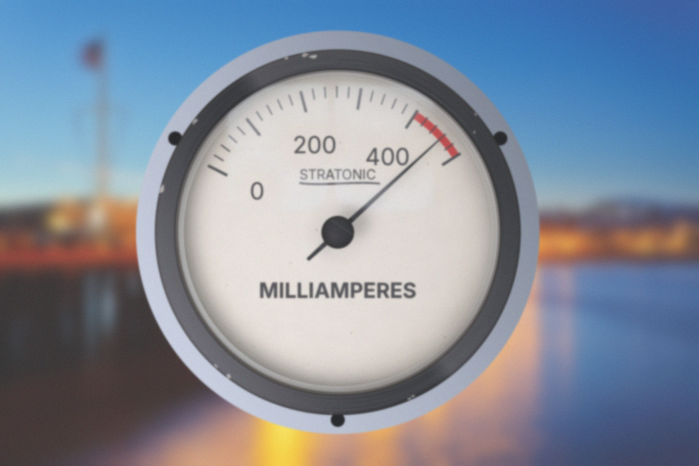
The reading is 460 mA
